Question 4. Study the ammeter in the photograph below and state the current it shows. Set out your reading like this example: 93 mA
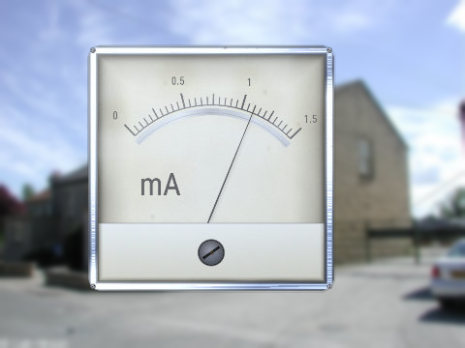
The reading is 1.1 mA
